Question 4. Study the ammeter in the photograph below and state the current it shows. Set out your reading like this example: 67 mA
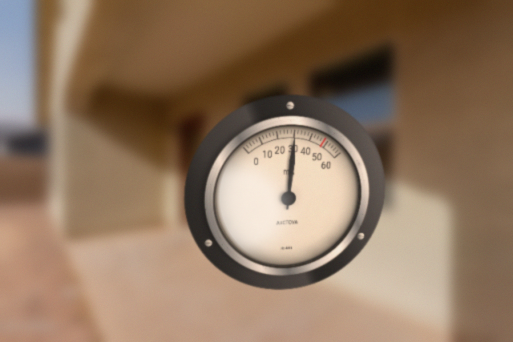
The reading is 30 mA
